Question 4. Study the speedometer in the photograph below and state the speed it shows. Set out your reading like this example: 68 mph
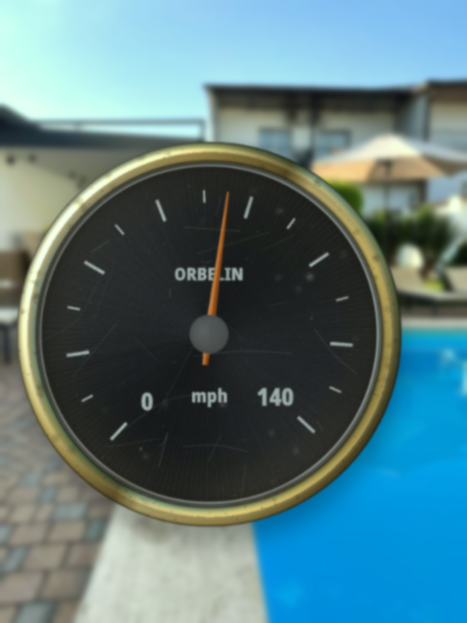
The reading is 75 mph
